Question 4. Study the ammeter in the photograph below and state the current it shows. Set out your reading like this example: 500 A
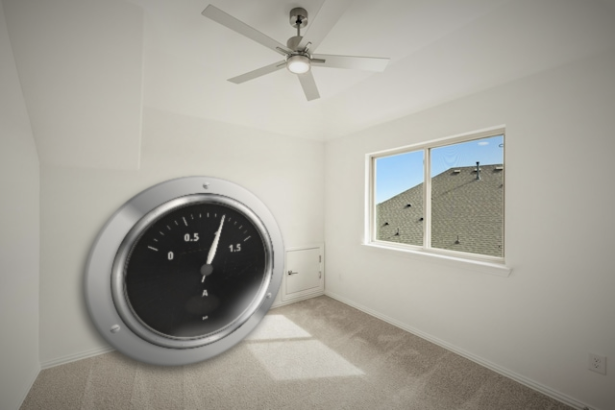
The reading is 1 A
